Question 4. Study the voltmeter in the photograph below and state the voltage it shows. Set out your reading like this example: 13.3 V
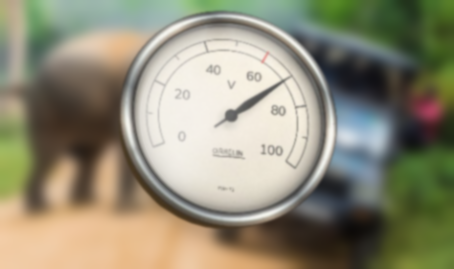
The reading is 70 V
